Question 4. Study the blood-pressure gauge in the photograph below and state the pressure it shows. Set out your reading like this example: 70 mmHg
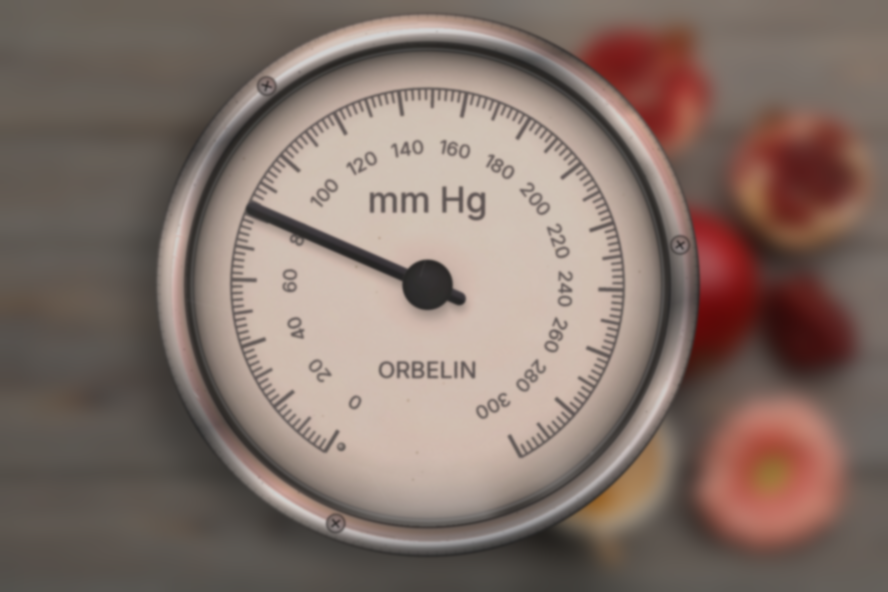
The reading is 82 mmHg
